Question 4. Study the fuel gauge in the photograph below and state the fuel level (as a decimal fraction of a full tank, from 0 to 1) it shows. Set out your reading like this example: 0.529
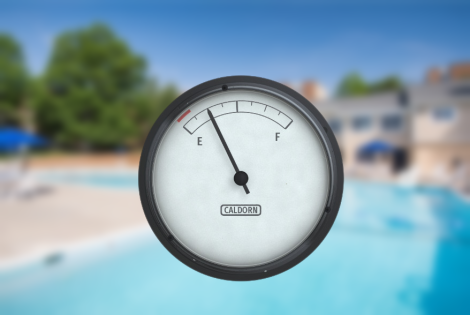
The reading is 0.25
